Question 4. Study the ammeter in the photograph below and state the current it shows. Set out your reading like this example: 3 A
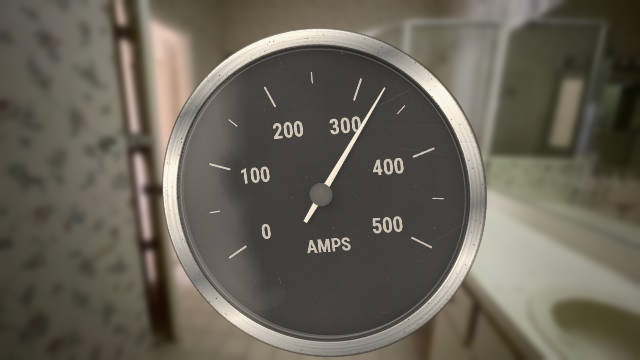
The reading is 325 A
